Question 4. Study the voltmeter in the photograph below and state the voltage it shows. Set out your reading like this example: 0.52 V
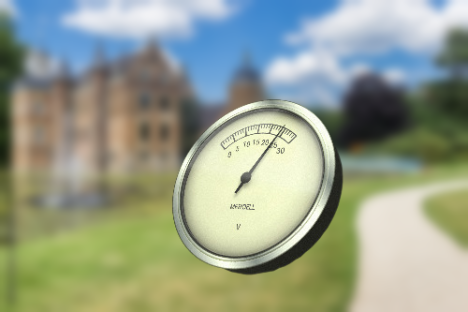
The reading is 25 V
